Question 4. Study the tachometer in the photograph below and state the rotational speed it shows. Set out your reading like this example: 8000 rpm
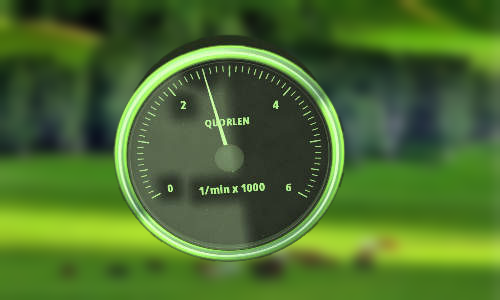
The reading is 2600 rpm
